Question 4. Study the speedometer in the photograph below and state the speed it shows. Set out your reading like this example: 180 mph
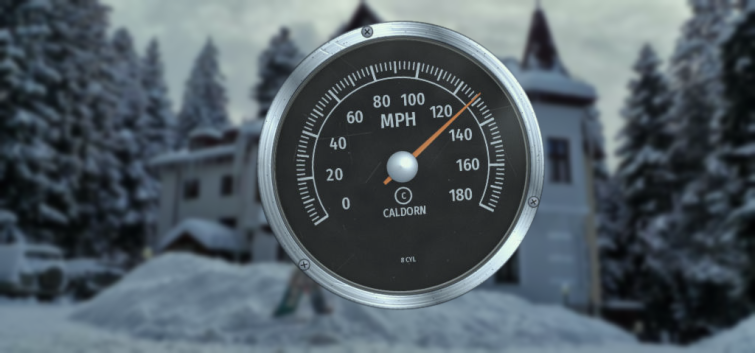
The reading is 128 mph
